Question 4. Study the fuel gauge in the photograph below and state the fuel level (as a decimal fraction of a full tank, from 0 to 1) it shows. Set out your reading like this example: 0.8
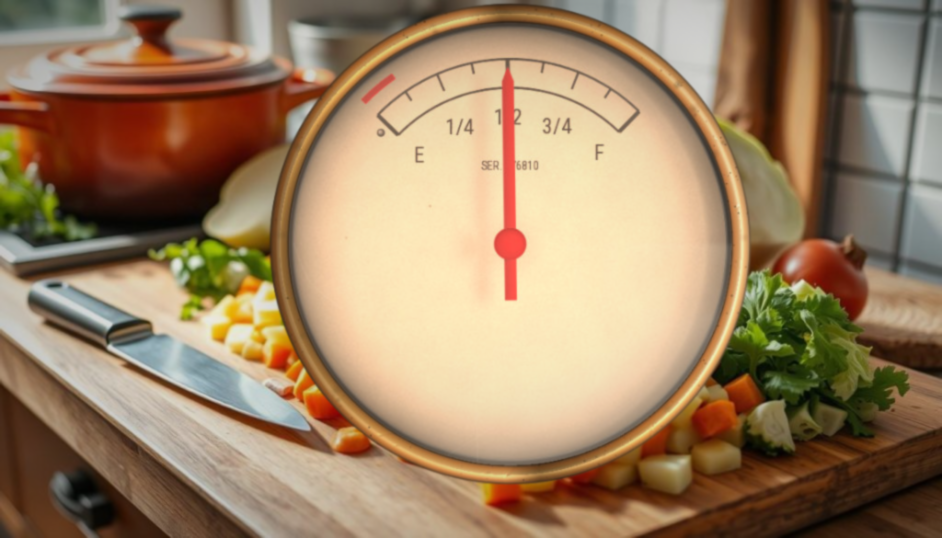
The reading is 0.5
